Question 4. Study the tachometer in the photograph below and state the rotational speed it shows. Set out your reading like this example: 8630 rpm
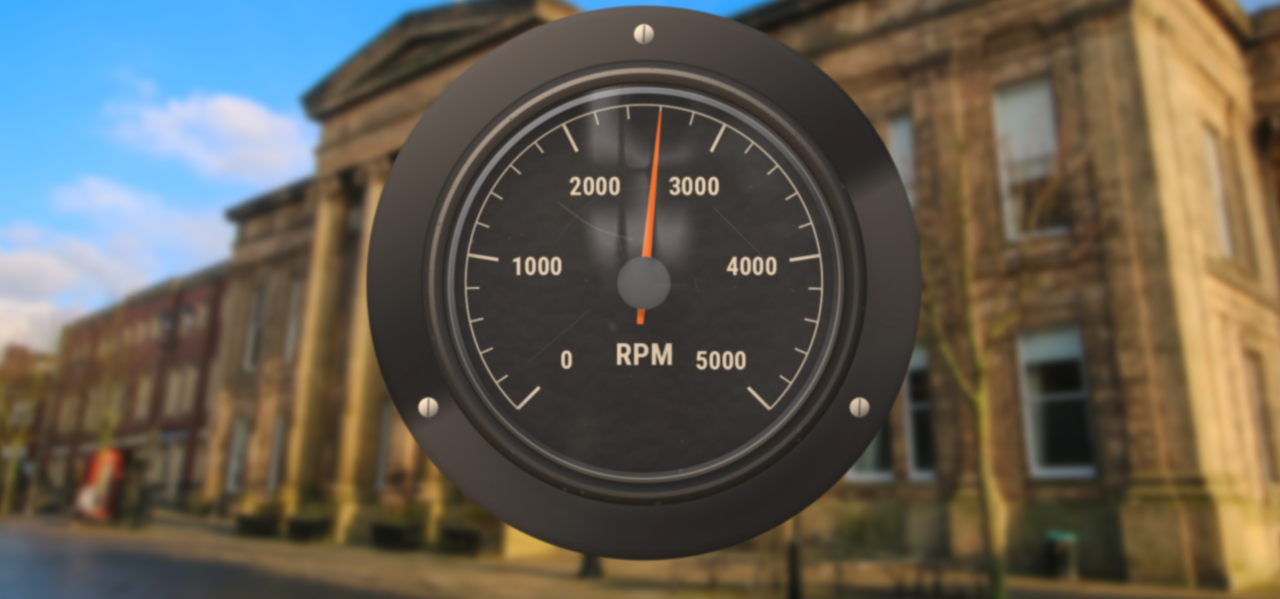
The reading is 2600 rpm
